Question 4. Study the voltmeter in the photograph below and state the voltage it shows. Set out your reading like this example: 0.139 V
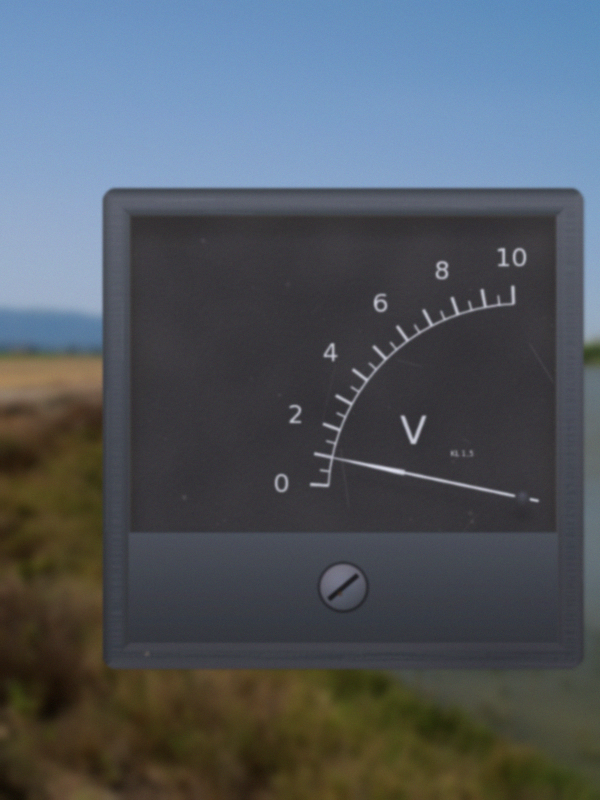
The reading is 1 V
